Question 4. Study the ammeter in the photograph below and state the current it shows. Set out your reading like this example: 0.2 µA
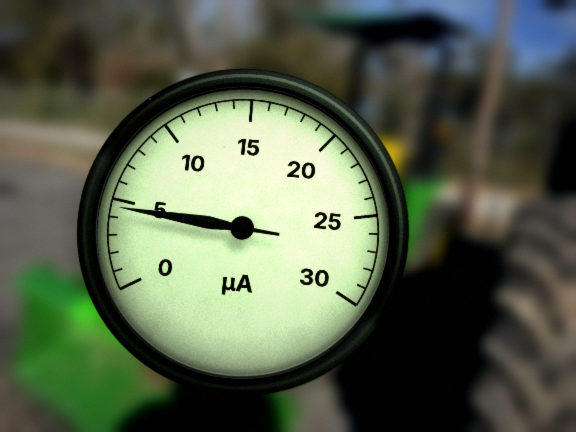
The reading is 4.5 µA
